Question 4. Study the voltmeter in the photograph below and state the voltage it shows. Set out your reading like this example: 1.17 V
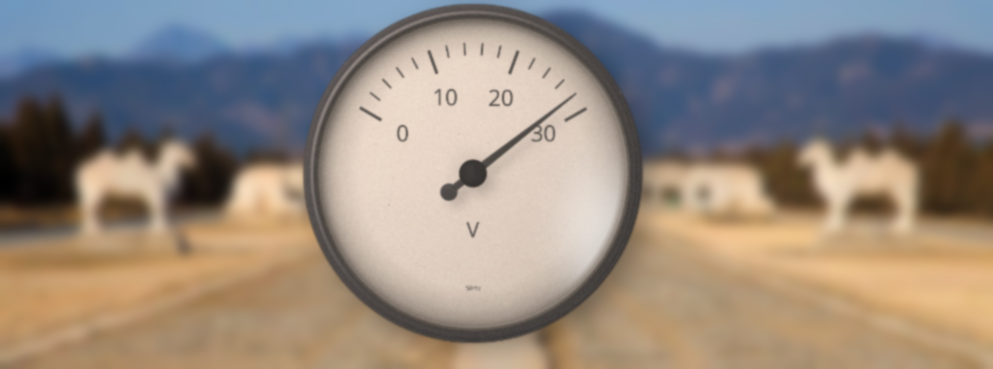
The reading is 28 V
